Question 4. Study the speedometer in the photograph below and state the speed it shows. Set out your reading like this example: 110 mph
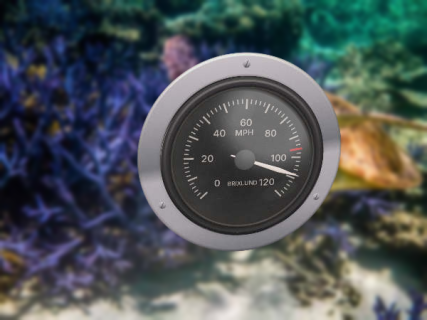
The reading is 108 mph
